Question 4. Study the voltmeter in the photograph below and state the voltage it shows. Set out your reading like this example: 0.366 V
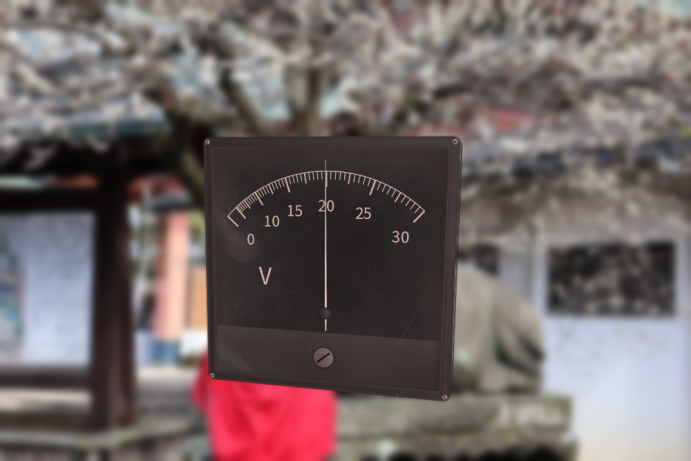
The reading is 20 V
